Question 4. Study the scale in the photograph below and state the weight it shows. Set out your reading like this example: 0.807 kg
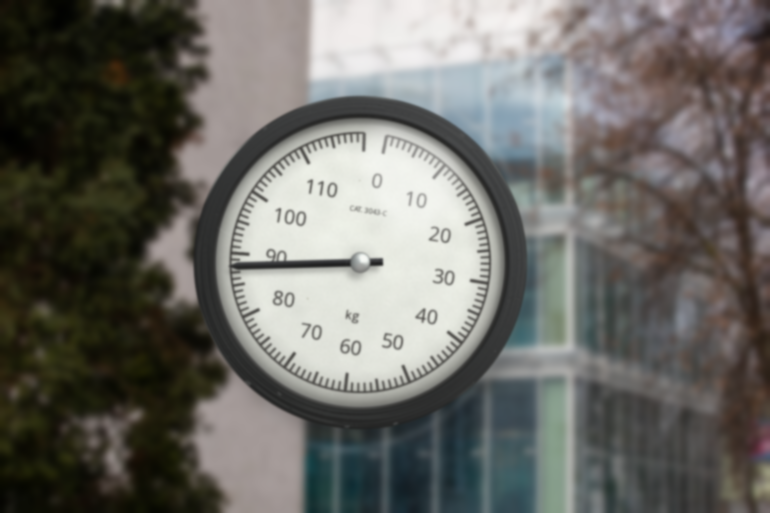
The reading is 88 kg
